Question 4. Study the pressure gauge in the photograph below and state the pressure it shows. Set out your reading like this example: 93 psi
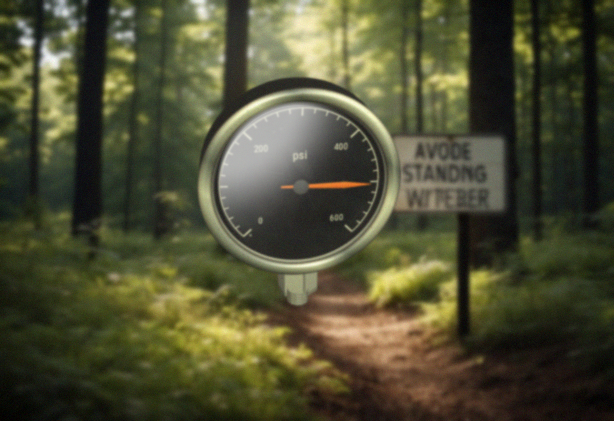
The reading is 500 psi
